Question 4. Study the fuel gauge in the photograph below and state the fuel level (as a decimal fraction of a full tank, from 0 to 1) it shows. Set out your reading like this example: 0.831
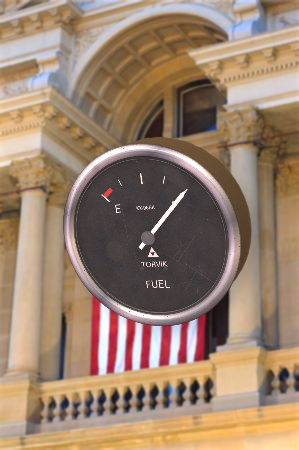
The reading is 1
